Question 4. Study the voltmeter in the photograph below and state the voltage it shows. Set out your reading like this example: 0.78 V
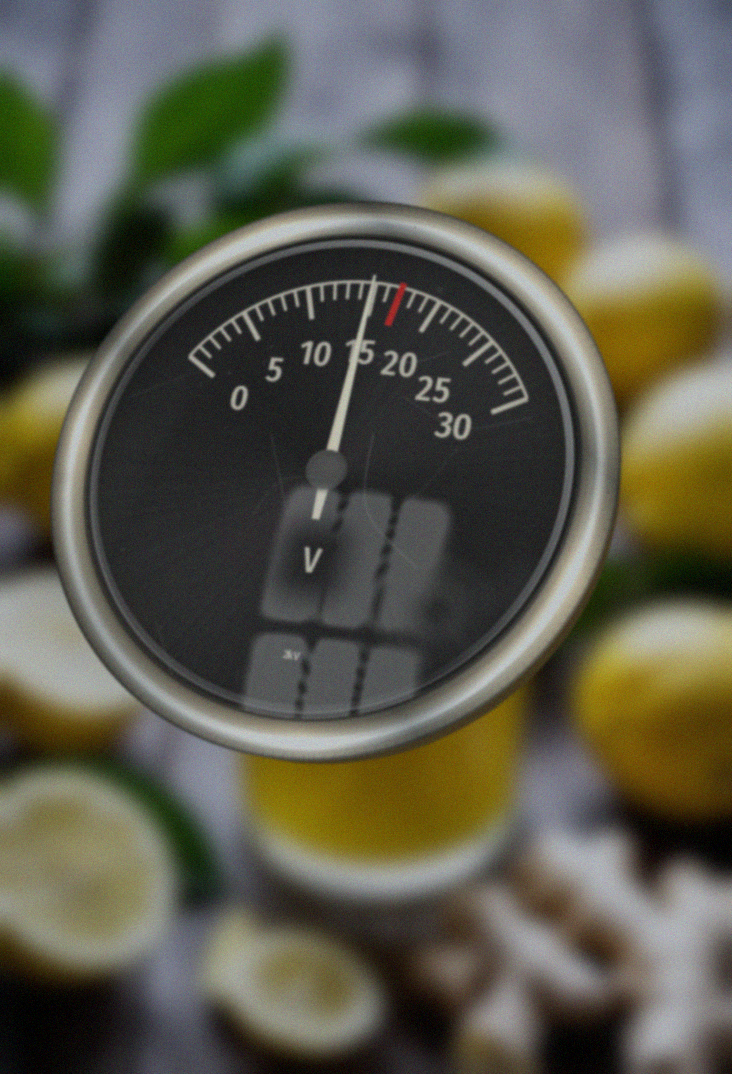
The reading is 15 V
